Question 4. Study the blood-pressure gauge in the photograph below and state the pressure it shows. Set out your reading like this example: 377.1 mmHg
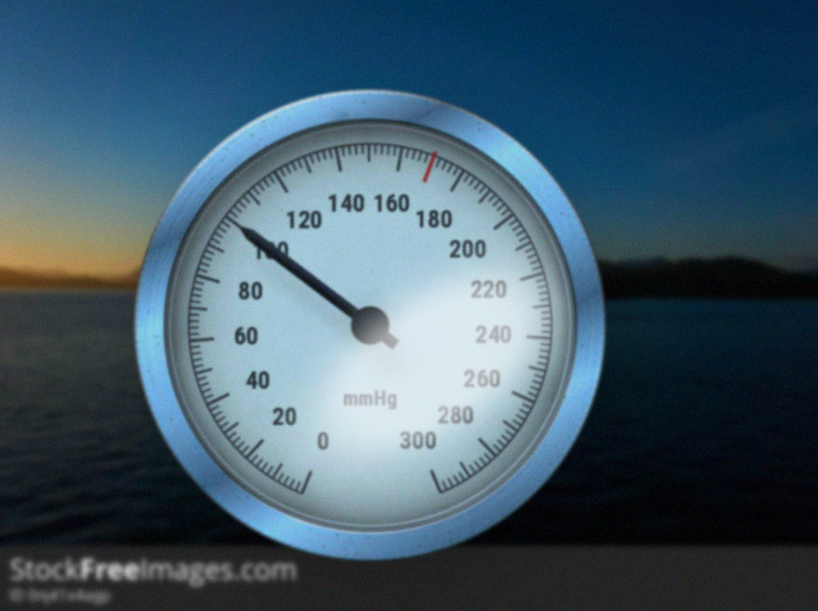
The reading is 100 mmHg
